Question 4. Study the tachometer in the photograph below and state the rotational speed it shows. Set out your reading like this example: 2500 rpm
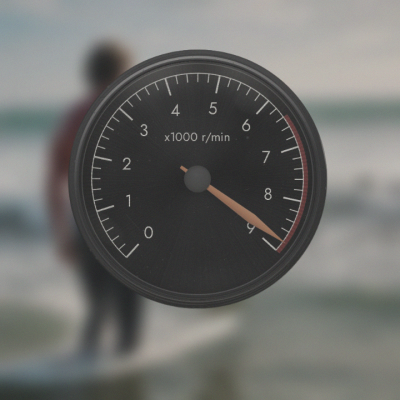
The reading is 8800 rpm
